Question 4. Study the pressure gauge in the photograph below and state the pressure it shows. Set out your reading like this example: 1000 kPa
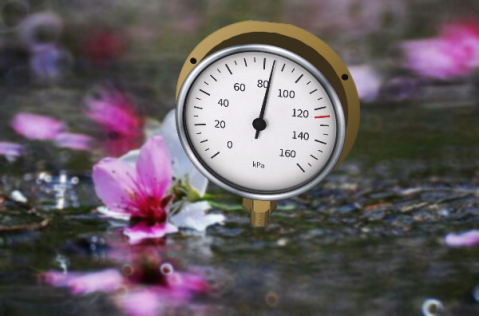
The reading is 85 kPa
